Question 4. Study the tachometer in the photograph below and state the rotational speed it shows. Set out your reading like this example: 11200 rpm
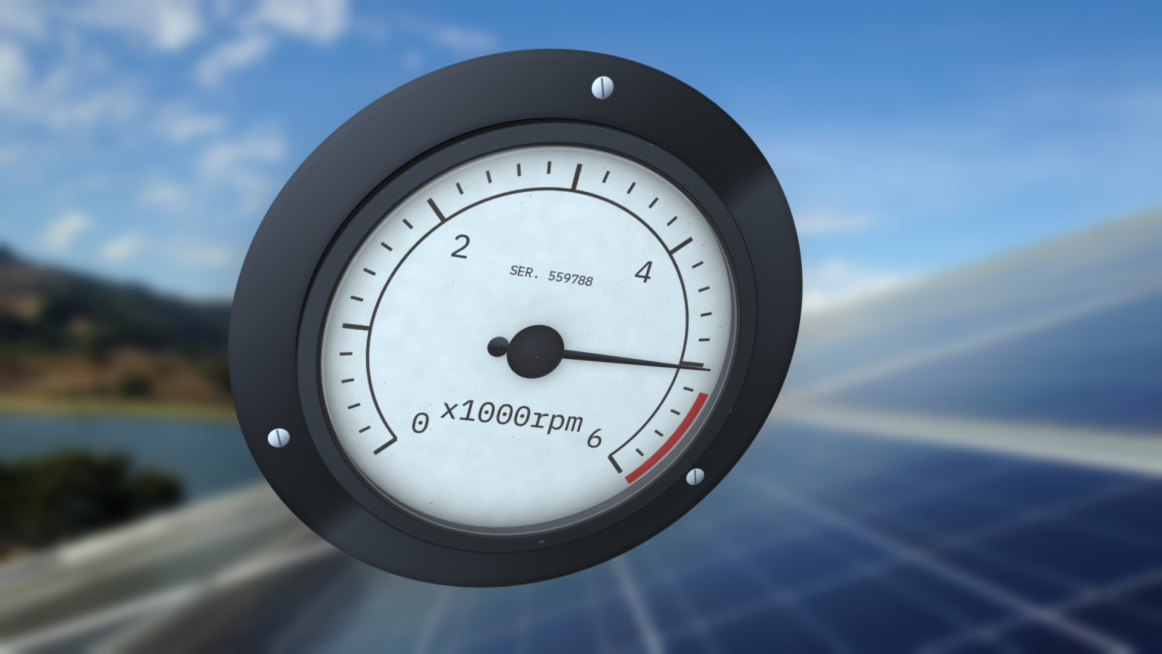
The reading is 5000 rpm
